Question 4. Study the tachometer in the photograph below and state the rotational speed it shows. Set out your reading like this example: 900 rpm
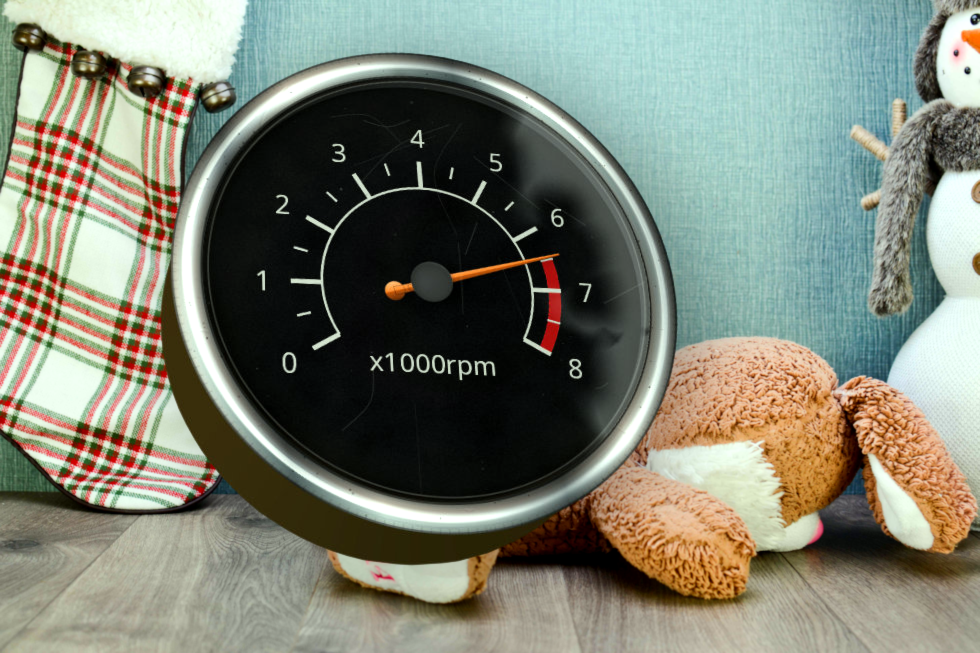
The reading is 6500 rpm
